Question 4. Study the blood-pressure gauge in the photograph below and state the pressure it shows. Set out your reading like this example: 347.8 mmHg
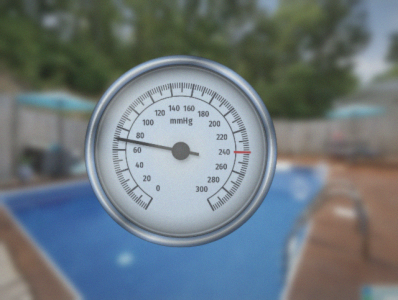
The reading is 70 mmHg
